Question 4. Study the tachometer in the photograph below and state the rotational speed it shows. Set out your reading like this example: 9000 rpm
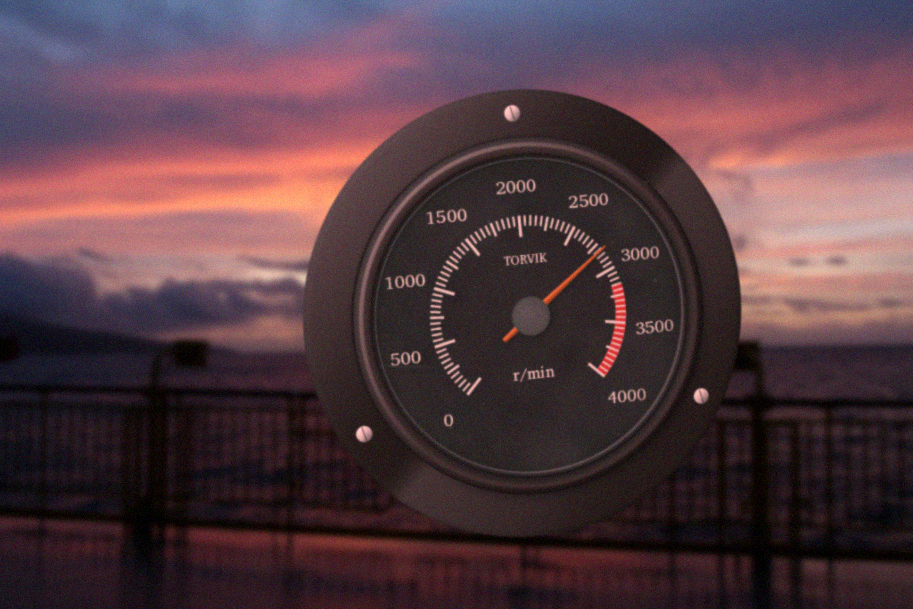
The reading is 2800 rpm
